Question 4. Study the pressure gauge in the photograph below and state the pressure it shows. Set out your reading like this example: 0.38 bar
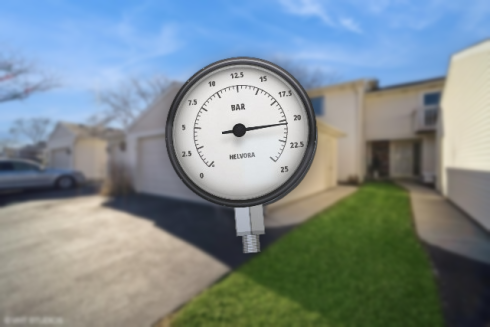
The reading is 20.5 bar
